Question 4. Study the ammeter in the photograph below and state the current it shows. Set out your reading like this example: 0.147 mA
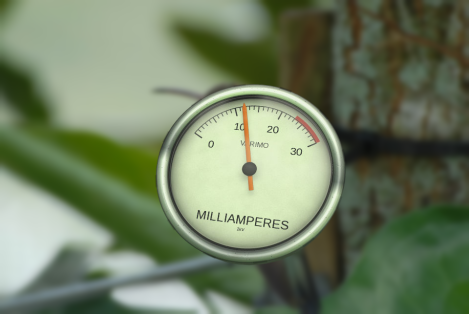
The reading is 12 mA
